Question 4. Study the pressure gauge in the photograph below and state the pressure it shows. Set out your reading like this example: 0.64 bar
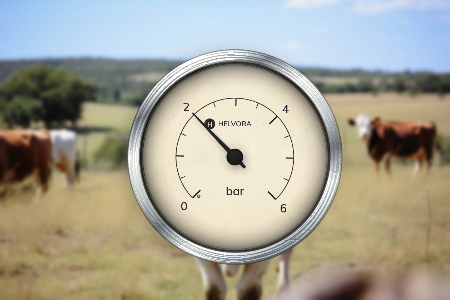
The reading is 2 bar
